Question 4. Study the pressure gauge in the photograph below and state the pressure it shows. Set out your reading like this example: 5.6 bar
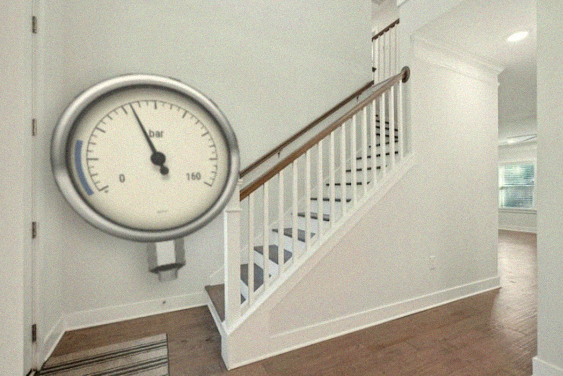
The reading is 65 bar
